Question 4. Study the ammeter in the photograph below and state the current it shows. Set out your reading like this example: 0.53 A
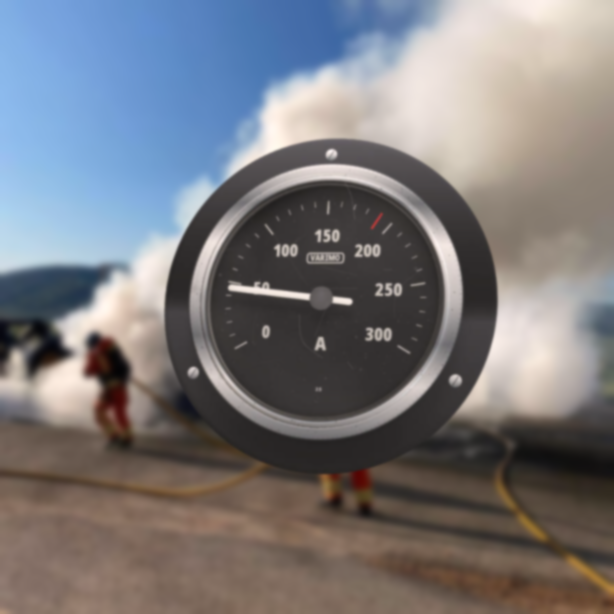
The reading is 45 A
